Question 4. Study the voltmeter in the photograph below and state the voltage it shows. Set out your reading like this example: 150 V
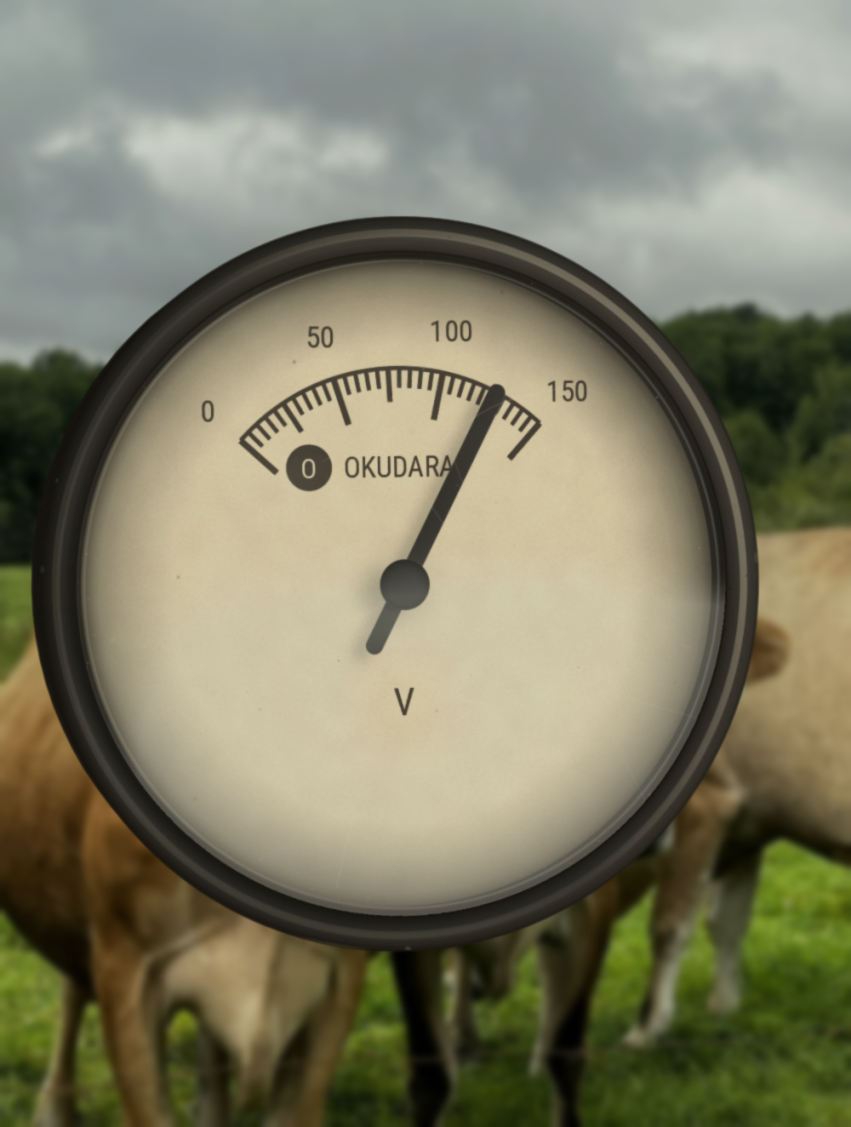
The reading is 125 V
